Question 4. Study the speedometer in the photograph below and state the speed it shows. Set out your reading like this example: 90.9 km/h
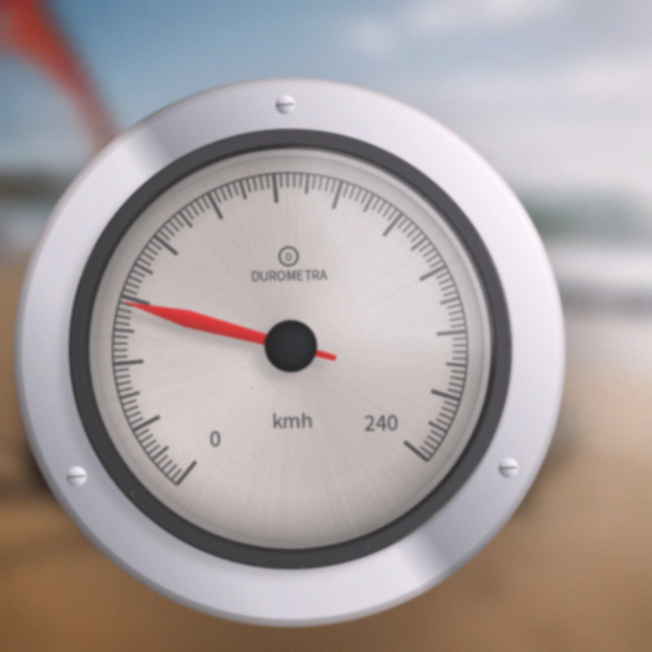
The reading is 58 km/h
